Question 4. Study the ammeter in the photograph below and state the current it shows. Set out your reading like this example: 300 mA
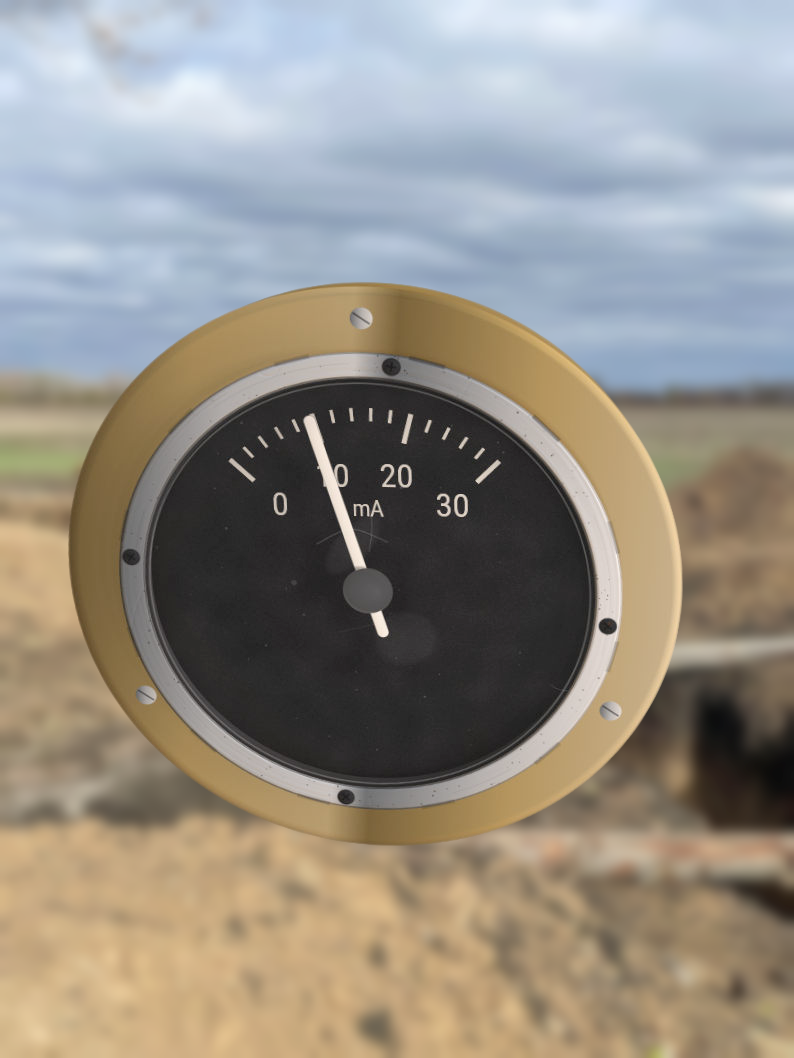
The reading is 10 mA
